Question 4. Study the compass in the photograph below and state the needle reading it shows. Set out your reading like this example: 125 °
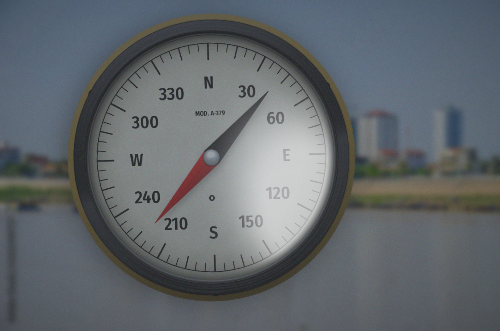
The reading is 222.5 °
